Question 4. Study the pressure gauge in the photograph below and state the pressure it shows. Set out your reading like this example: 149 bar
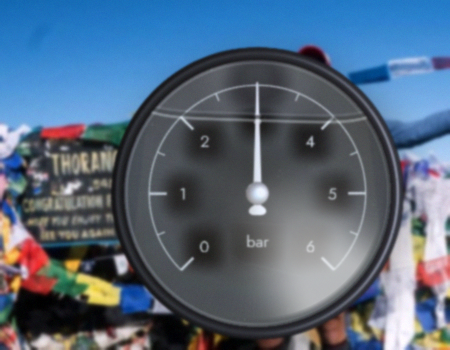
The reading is 3 bar
